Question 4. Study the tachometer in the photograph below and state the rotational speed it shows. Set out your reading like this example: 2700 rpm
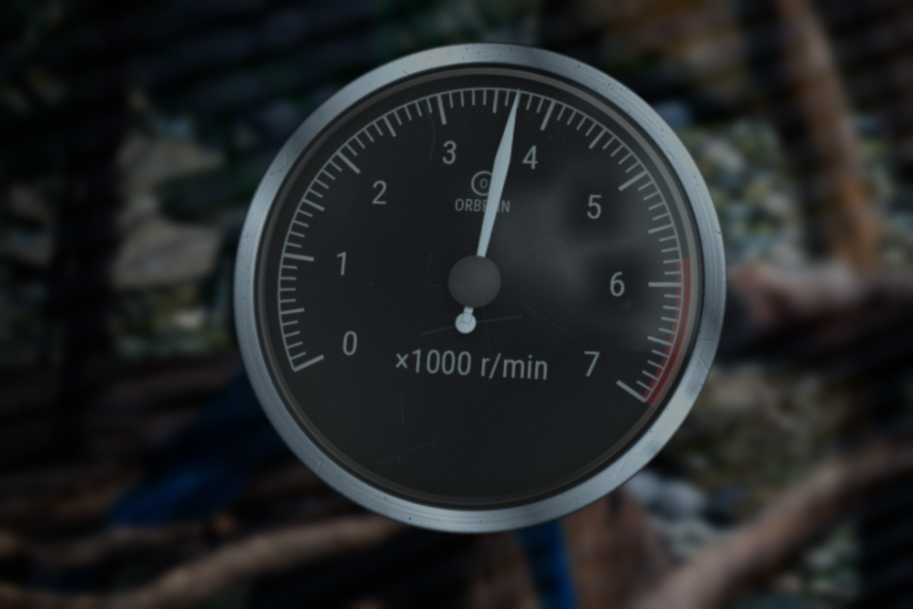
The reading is 3700 rpm
